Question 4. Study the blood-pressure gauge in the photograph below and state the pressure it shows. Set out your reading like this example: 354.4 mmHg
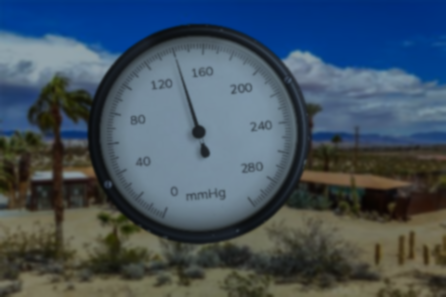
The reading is 140 mmHg
